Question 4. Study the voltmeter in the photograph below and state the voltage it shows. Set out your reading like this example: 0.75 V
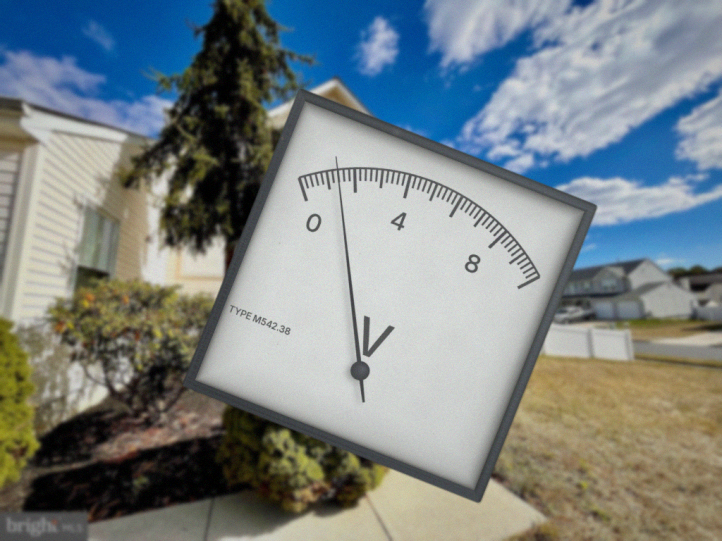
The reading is 1.4 V
